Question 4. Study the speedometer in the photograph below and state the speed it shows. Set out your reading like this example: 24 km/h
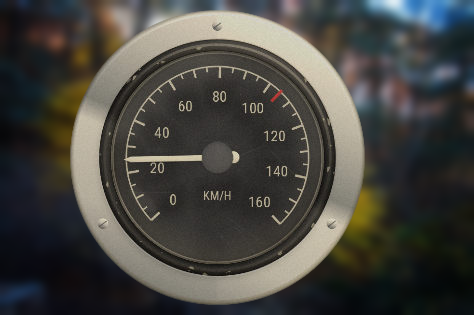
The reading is 25 km/h
